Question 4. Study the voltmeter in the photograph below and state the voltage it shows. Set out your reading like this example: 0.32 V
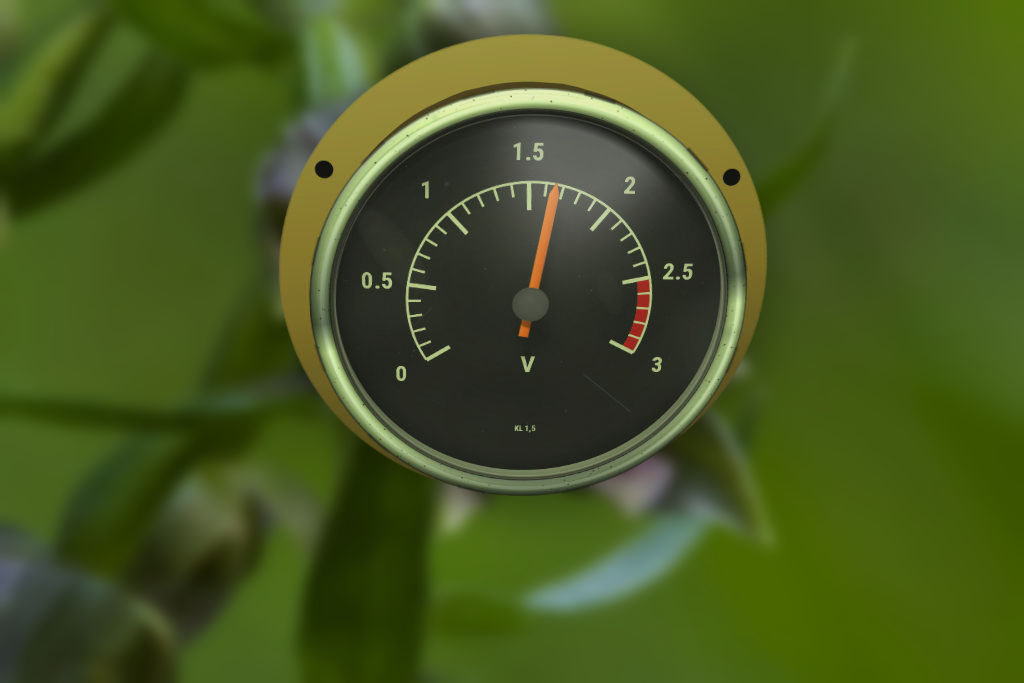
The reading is 1.65 V
